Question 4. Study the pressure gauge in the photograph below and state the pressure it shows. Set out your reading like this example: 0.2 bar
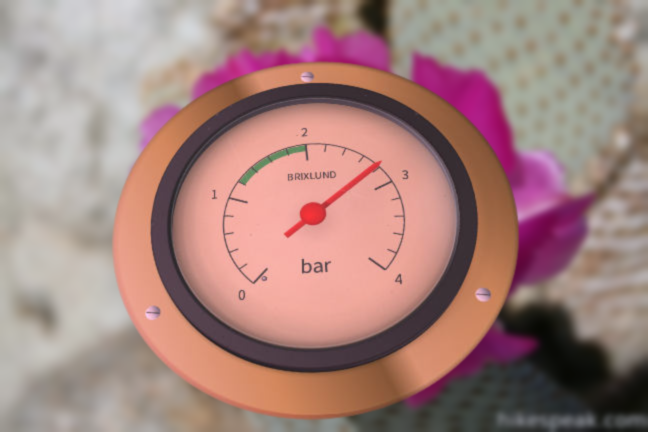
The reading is 2.8 bar
